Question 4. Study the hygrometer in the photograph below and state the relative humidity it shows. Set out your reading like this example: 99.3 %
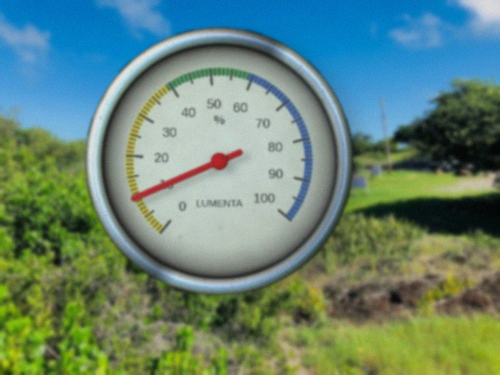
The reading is 10 %
